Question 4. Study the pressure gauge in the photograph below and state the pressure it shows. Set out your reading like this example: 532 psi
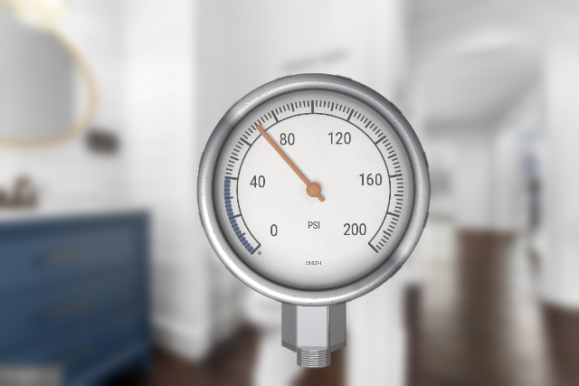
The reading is 70 psi
